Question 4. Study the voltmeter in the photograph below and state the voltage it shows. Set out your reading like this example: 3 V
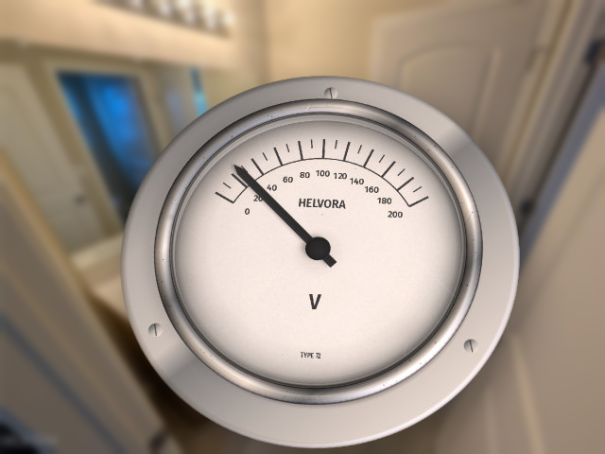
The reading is 25 V
